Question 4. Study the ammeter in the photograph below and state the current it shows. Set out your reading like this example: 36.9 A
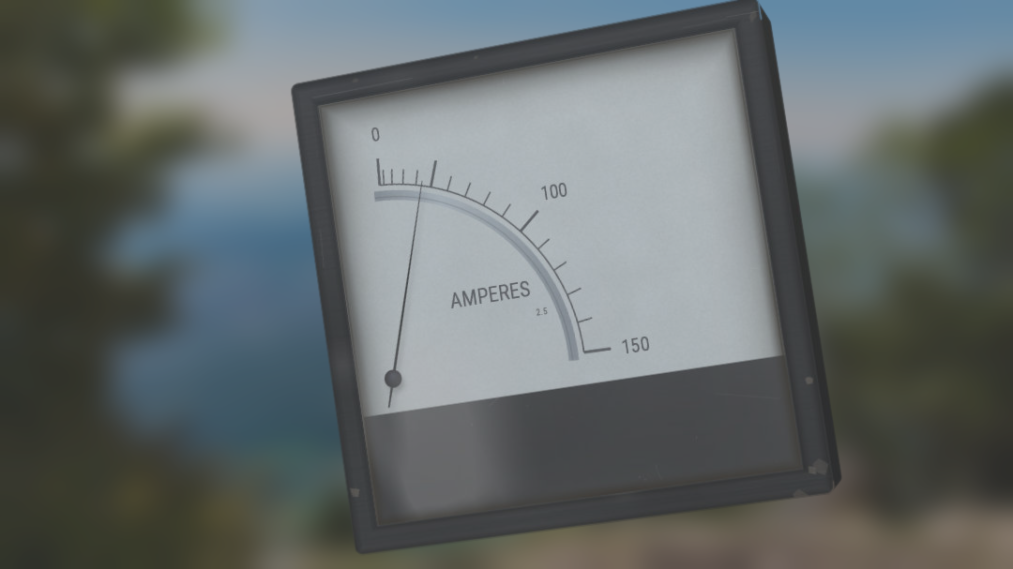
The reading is 45 A
